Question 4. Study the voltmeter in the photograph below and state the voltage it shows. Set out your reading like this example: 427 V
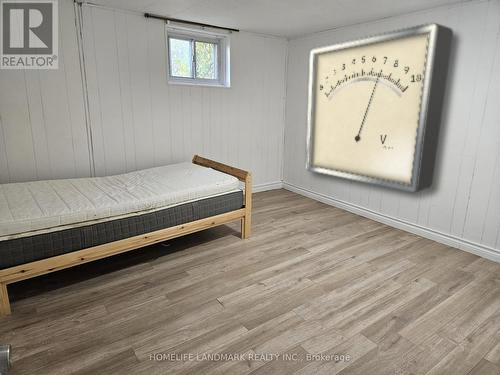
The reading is 7 V
